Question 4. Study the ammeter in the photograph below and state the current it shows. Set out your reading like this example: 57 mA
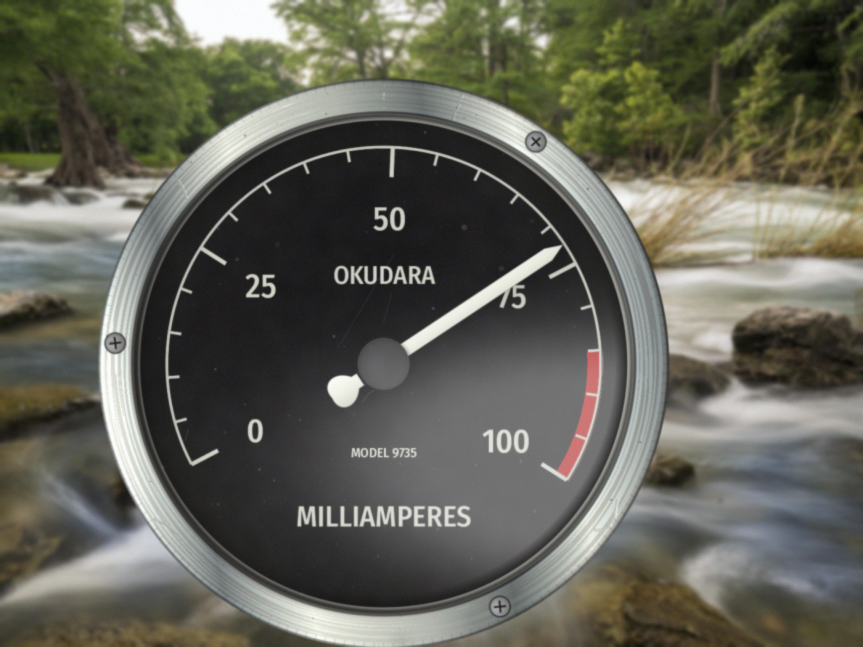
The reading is 72.5 mA
